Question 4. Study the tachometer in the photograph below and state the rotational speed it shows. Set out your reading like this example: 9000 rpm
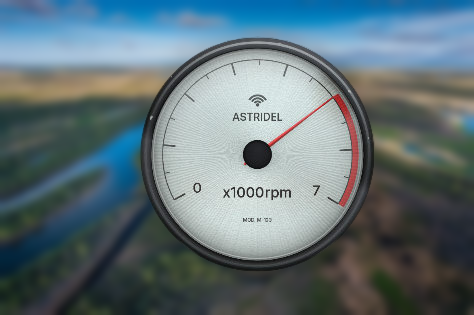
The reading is 5000 rpm
